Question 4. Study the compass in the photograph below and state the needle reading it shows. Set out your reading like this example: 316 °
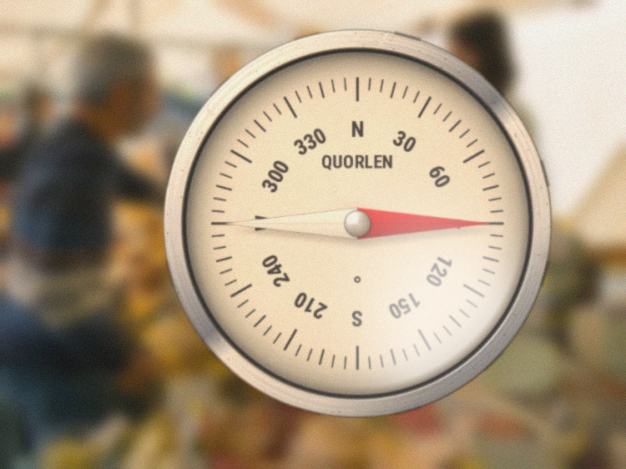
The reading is 90 °
